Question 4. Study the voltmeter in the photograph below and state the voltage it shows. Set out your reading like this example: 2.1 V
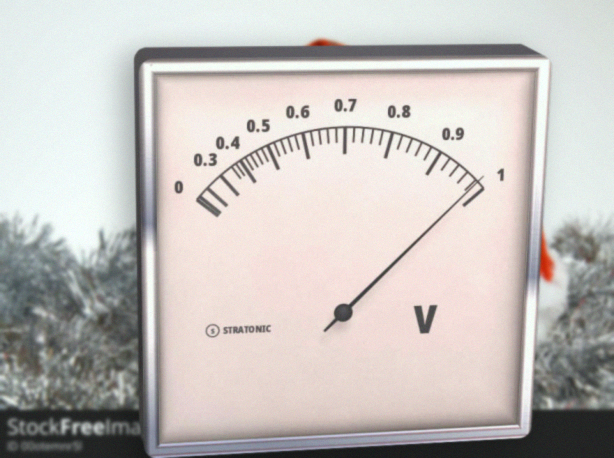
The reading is 0.98 V
